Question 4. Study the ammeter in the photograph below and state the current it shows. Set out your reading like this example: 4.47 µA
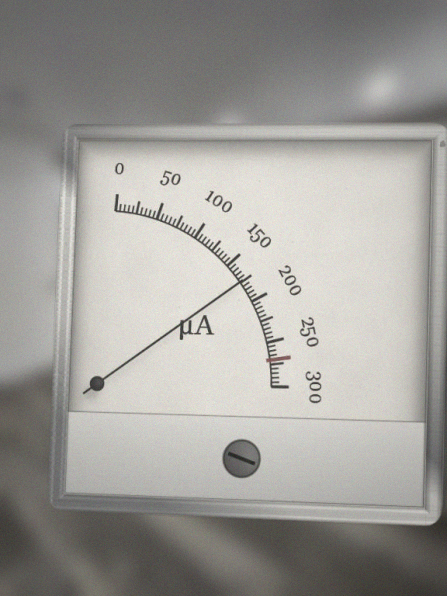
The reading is 175 µA
